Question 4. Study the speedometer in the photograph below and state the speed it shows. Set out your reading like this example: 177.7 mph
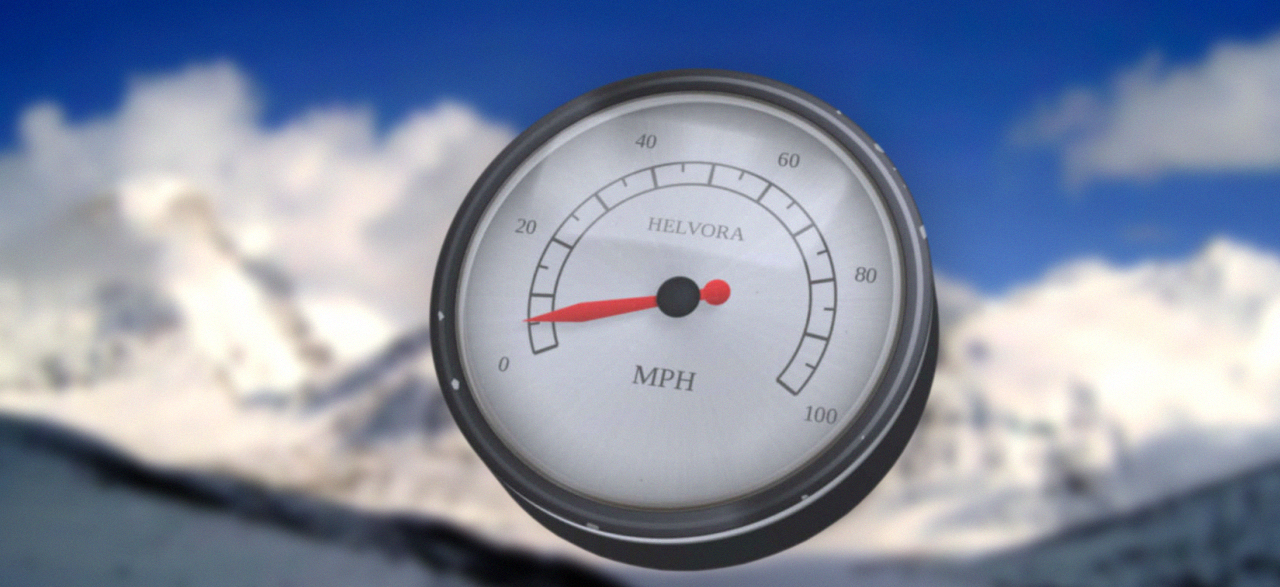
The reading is 5 mph
